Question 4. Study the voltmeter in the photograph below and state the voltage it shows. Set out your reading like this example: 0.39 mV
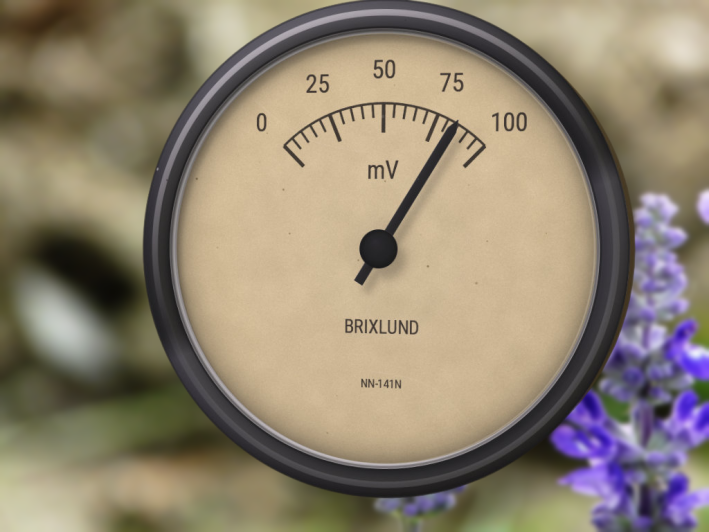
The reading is 85 mV
